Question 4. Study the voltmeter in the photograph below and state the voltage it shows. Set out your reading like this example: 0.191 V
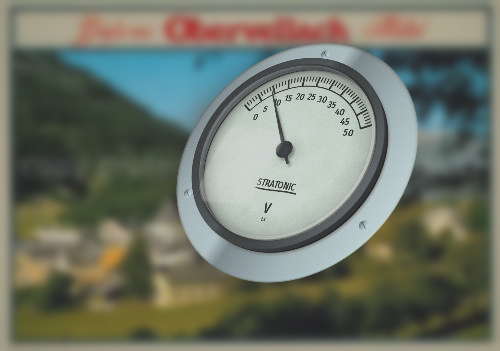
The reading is 10 V
